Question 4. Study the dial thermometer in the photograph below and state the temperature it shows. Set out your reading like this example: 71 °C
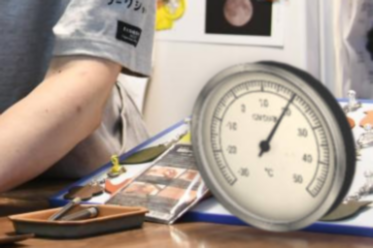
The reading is 20 °C
